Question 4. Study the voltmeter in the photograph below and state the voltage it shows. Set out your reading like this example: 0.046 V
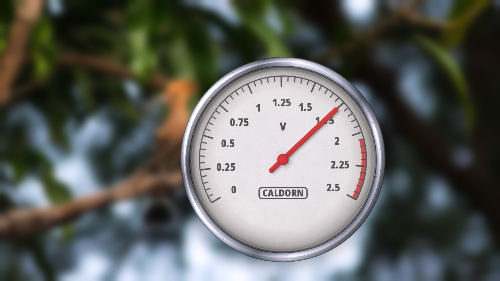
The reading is 1.75 V
